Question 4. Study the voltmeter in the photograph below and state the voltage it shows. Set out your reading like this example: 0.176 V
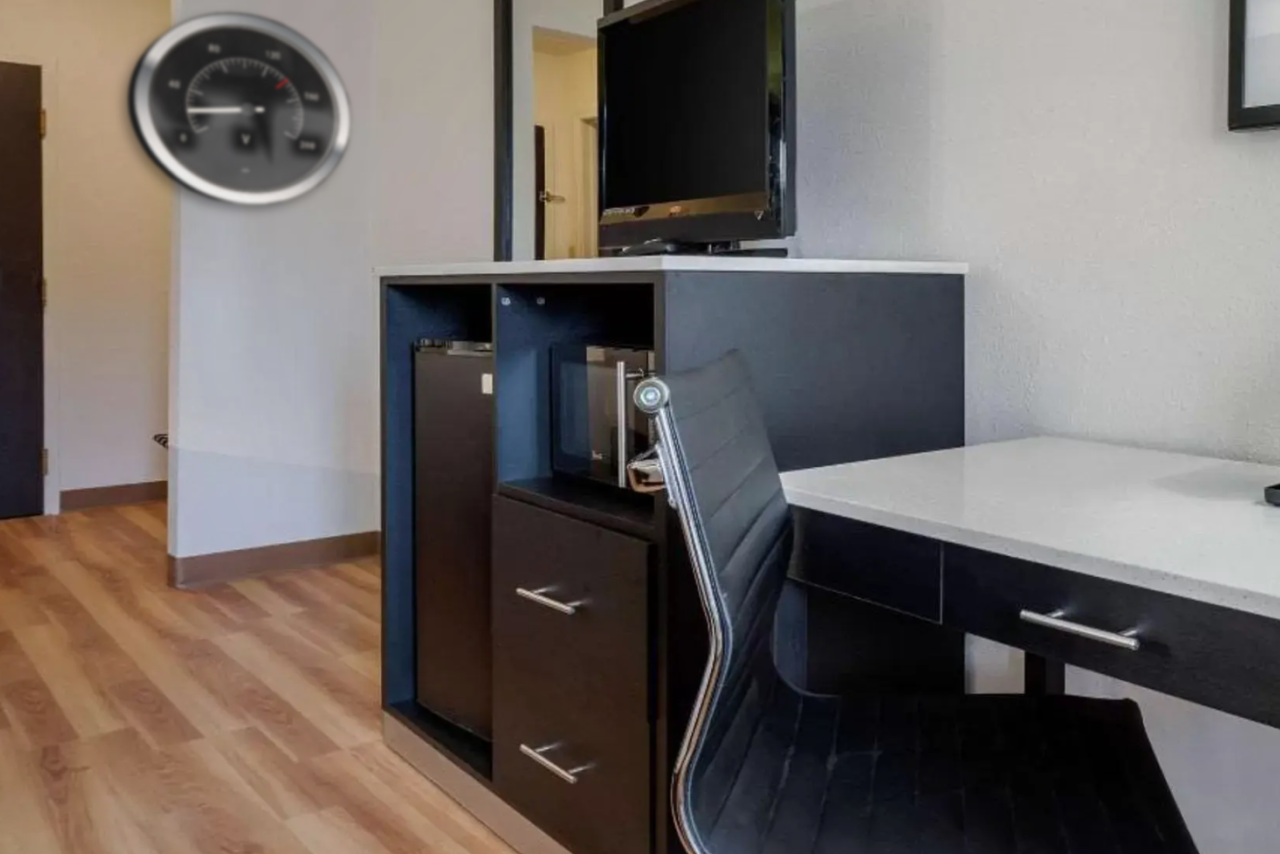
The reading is 20 V
